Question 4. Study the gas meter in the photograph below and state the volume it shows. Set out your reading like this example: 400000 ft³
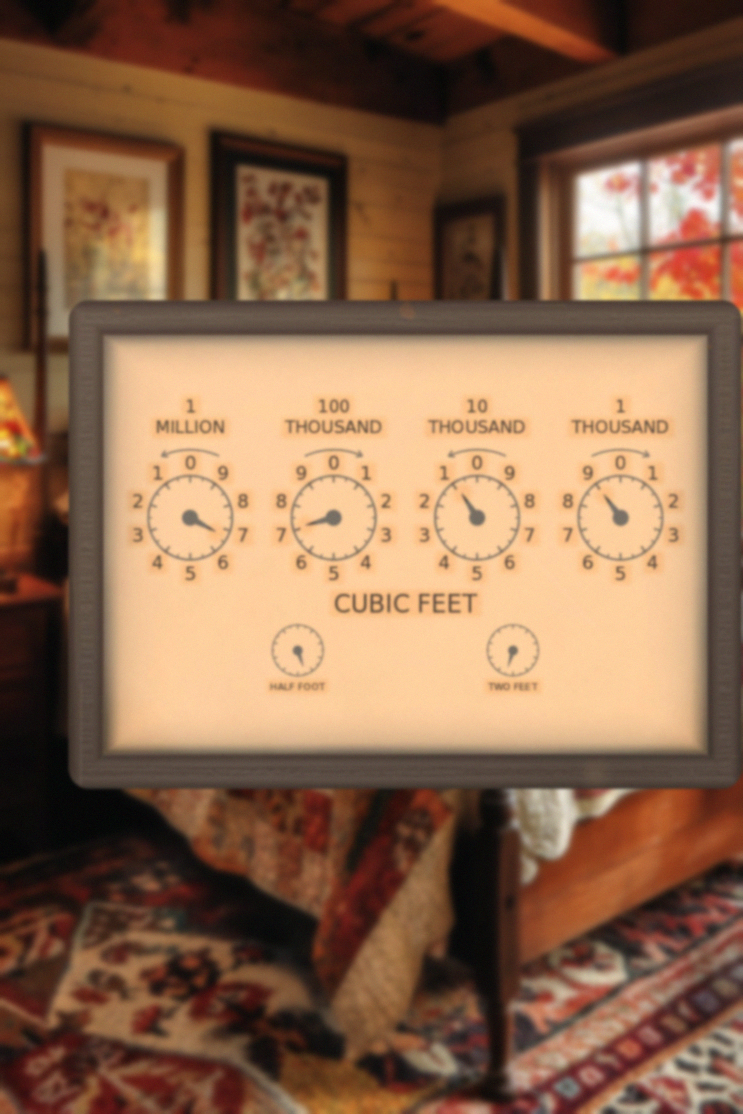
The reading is 670900 ft³
